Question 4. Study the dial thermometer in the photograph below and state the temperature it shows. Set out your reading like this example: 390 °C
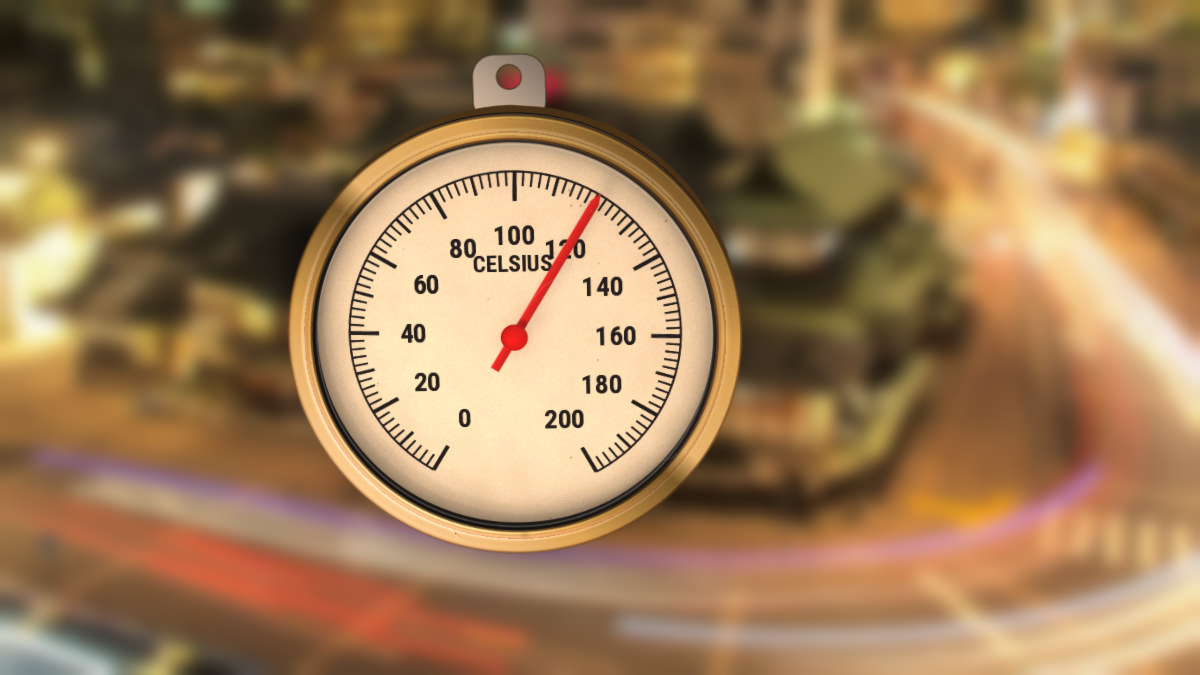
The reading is 120 °C
